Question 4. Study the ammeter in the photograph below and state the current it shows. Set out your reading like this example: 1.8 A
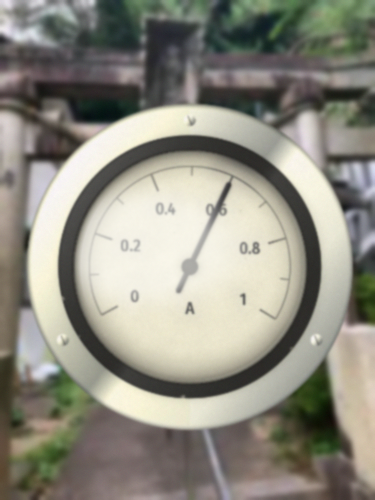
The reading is 0.6 A
